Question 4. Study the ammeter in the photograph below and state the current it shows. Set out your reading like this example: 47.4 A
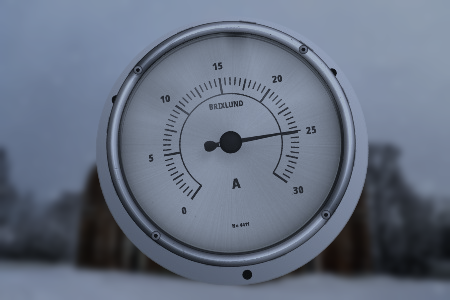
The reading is 25 A
